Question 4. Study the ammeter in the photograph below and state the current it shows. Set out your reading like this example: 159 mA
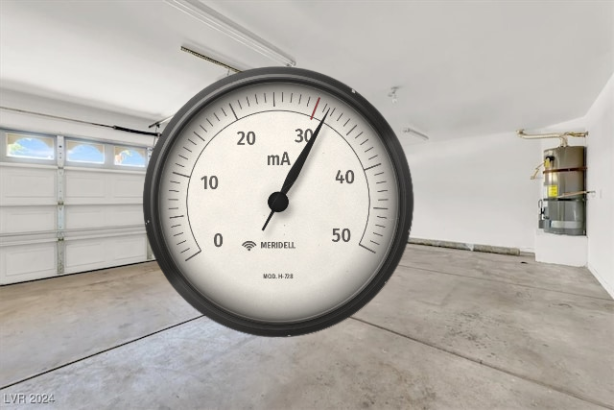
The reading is 31.5 mA
